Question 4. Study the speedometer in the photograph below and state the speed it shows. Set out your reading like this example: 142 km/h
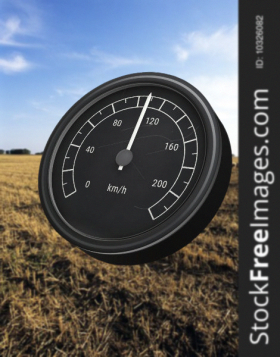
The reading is 110 km/h
